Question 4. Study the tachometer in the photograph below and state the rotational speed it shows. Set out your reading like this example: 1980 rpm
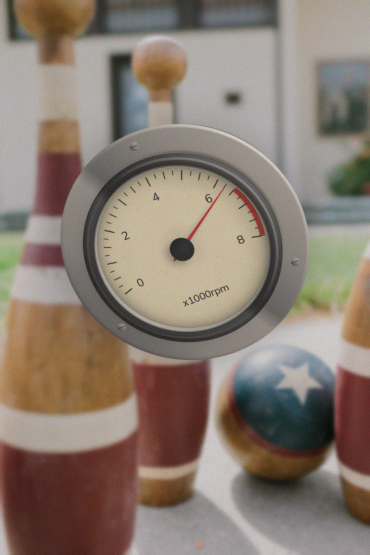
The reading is 6250 rpm
